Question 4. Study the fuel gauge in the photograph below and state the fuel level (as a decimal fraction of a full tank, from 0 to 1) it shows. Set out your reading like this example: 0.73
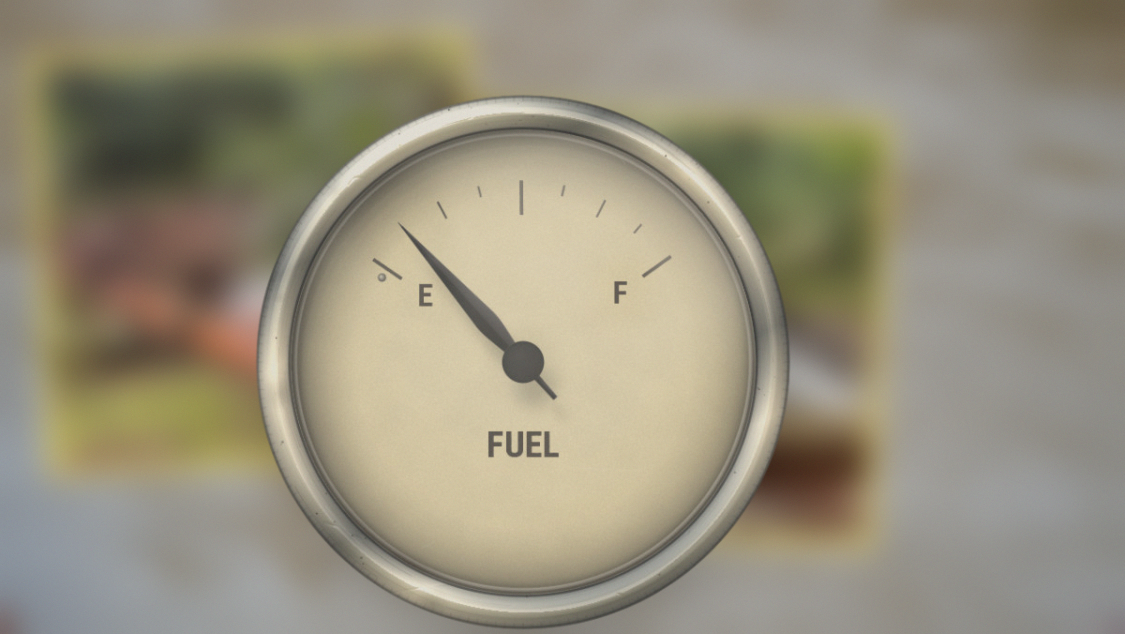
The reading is 0.125
